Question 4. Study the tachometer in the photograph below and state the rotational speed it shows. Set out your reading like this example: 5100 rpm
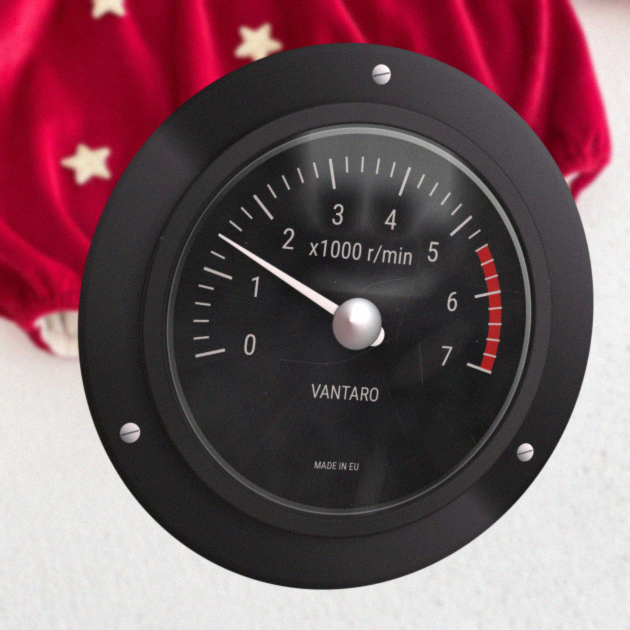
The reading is 1400 rpm
